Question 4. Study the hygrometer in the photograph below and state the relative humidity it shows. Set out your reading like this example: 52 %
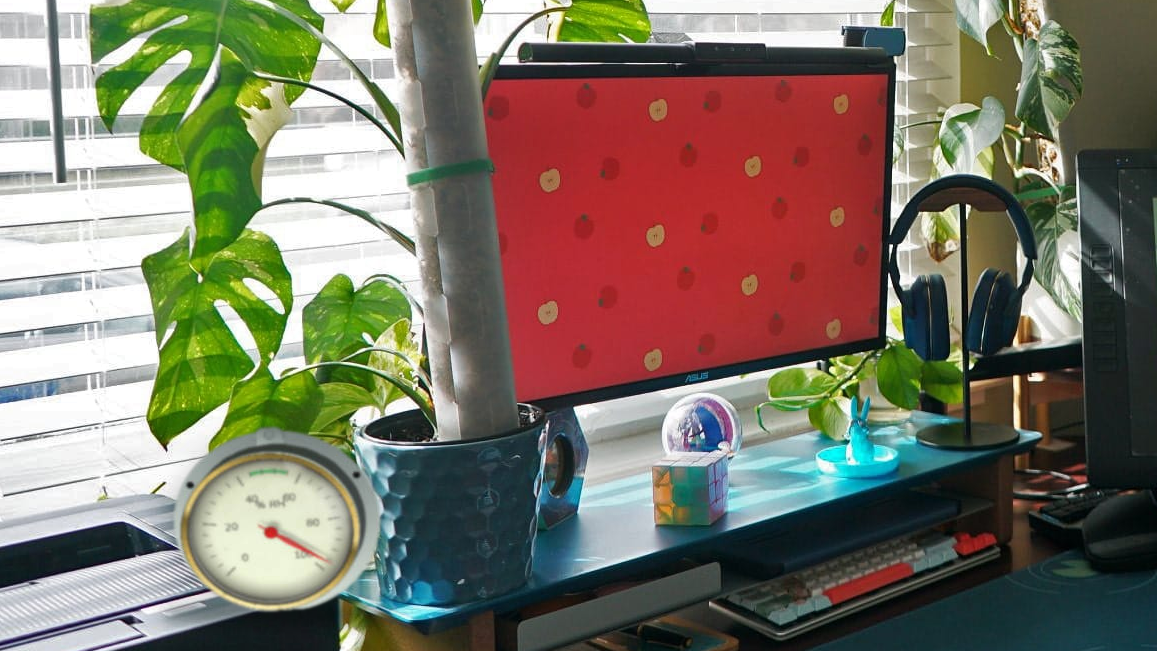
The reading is 96 %
